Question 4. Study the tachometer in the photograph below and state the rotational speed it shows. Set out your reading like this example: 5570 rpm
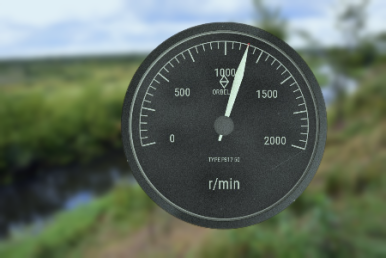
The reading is 1150 rpm
